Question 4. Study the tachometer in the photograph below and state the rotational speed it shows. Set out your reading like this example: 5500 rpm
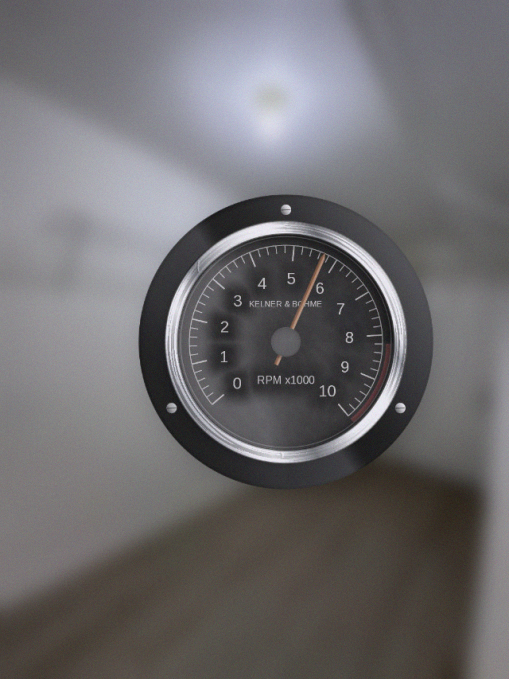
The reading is 5700 rpm
